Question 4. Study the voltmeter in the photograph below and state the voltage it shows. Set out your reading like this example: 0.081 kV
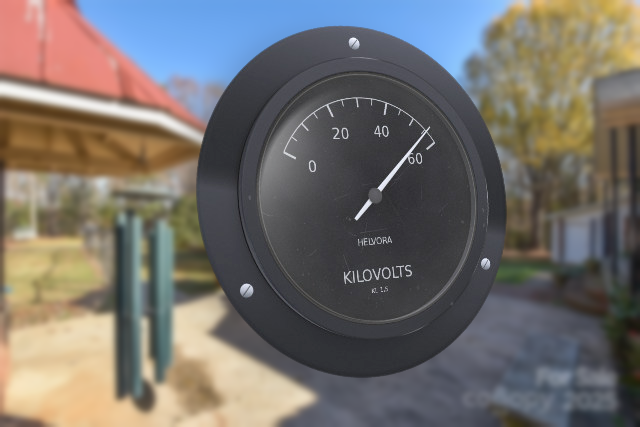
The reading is 55 kV
